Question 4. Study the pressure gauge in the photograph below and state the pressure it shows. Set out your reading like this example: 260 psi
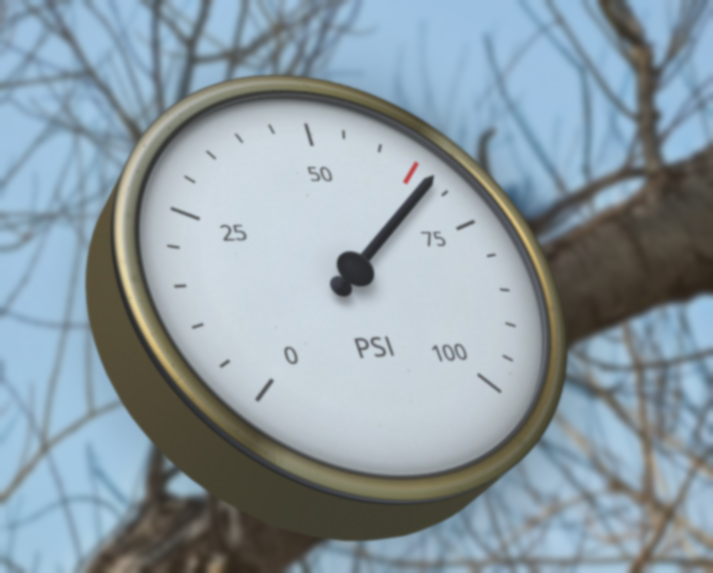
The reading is 67.5 psi
